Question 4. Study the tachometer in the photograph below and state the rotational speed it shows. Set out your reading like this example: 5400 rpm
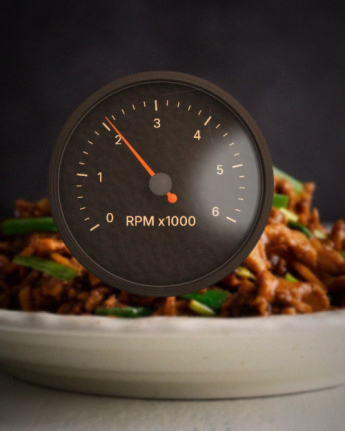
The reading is 2100 rpm
